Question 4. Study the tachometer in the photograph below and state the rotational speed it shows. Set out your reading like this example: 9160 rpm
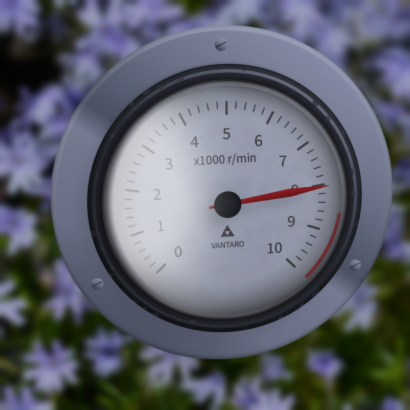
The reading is 8000 rpm
